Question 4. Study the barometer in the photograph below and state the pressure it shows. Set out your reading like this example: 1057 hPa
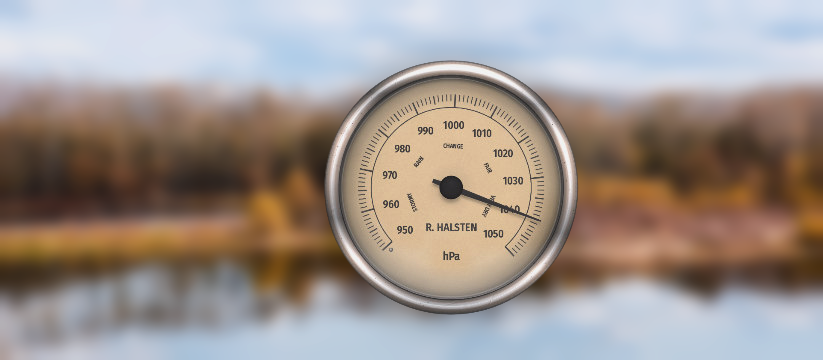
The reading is 1040 hPa
